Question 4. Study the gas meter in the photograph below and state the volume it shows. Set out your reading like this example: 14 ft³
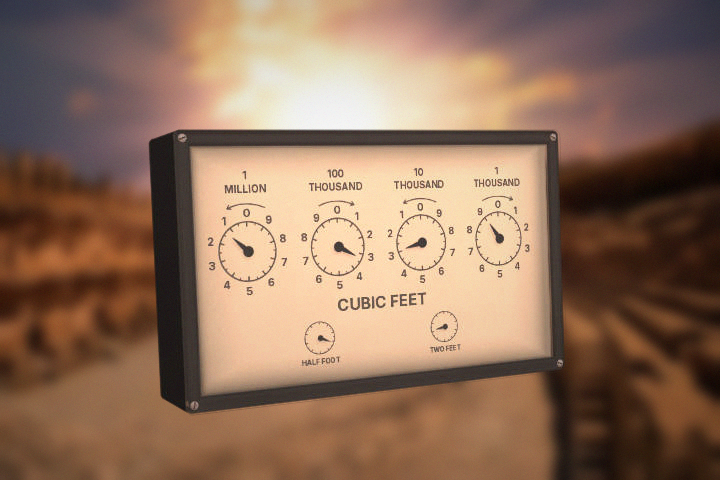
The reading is 132900 ft³
